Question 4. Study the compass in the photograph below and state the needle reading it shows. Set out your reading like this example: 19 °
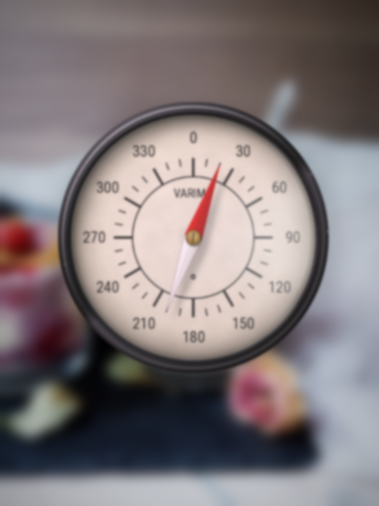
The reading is 20 °
